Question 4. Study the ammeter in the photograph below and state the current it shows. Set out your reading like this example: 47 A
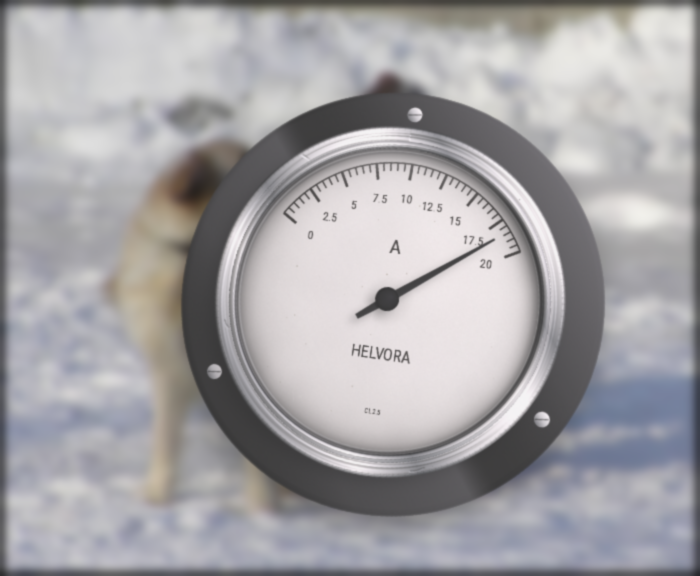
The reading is 18.5 A
